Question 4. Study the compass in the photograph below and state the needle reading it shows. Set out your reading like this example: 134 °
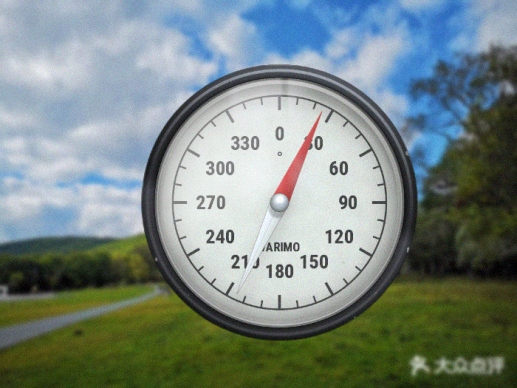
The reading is 25 °
